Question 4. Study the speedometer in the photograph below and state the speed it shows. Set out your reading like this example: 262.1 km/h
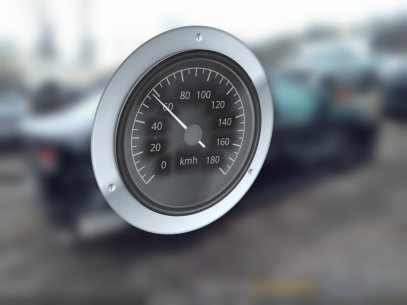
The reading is 57.5 km/h
